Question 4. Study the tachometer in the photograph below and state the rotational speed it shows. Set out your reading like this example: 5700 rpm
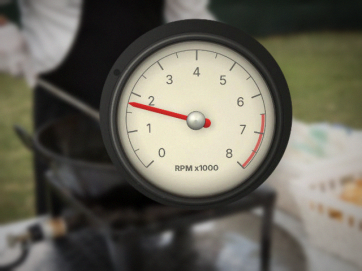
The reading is 1750 rpm
